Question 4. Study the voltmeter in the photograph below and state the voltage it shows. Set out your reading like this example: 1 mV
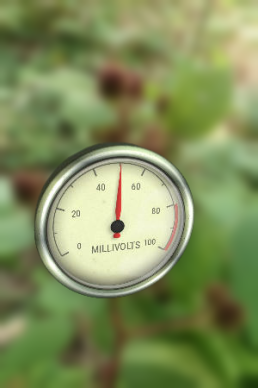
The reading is 50 mV
